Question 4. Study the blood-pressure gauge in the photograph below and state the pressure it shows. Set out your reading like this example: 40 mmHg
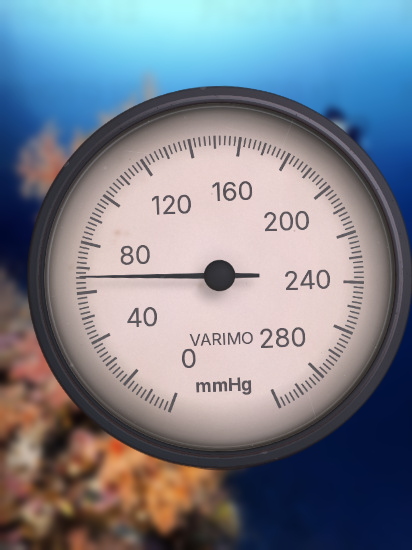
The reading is 66 mmHg
